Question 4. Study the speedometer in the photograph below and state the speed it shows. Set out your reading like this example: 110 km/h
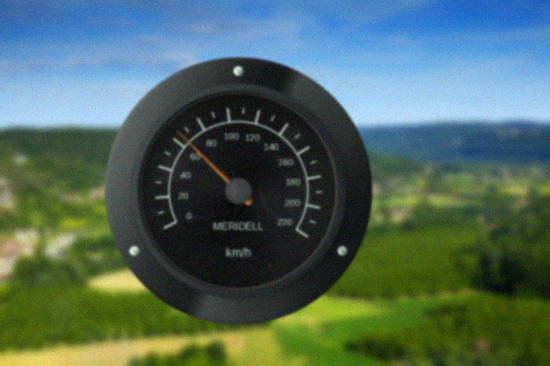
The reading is 65 km/h
